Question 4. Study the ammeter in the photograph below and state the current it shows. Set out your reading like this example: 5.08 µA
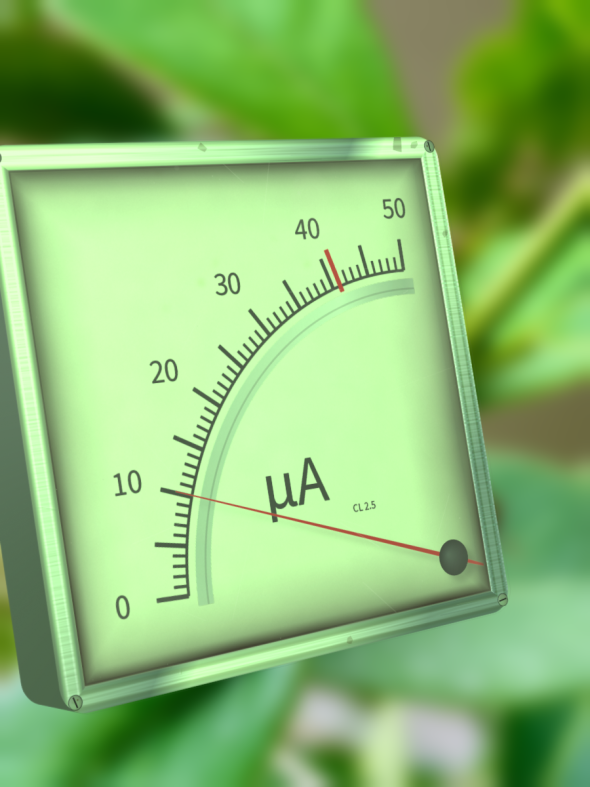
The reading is 10 µA
